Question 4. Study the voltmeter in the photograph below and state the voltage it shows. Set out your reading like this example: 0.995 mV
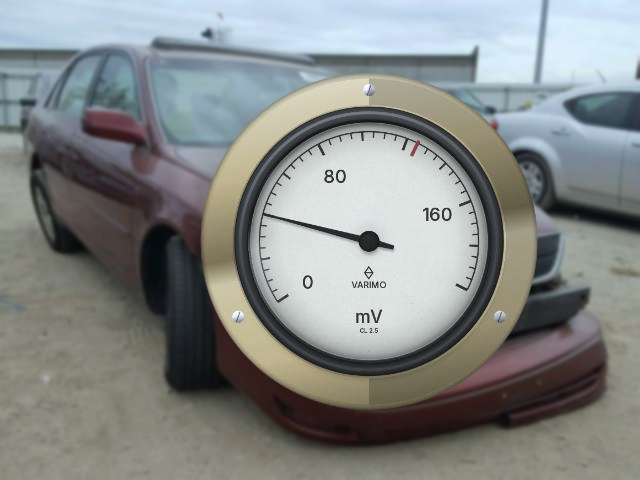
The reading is 40 mV
